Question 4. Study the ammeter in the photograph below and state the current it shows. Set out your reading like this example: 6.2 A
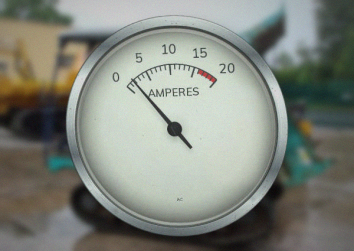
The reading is 2 A
